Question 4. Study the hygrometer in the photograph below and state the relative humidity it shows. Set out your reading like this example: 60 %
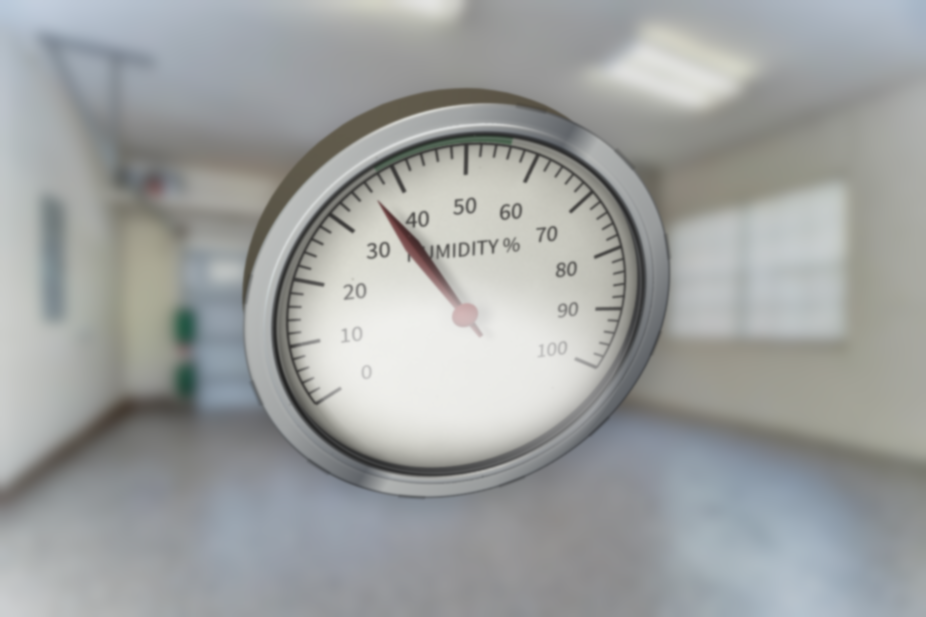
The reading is 36 %
